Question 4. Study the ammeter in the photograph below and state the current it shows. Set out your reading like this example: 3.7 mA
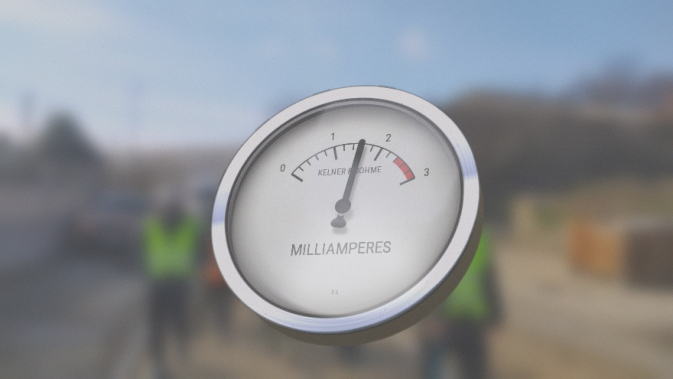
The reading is 1.6 mA
